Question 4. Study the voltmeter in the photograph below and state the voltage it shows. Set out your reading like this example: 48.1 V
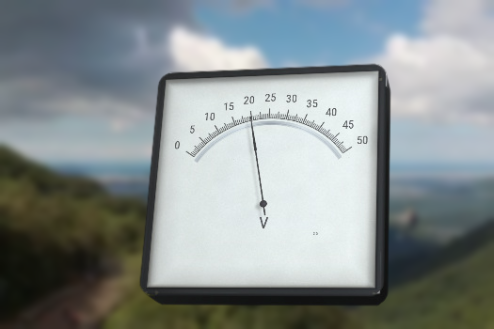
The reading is 20 V
